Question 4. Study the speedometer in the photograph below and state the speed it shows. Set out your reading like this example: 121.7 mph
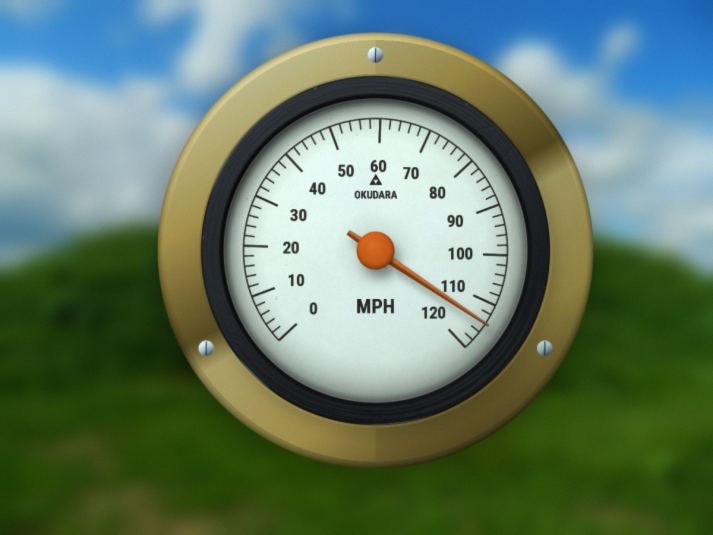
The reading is 114 mph
